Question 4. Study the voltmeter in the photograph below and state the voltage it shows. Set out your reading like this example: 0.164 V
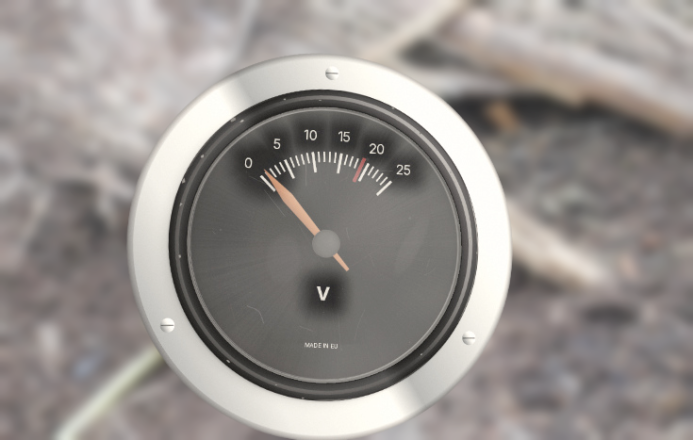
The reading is 1 V
